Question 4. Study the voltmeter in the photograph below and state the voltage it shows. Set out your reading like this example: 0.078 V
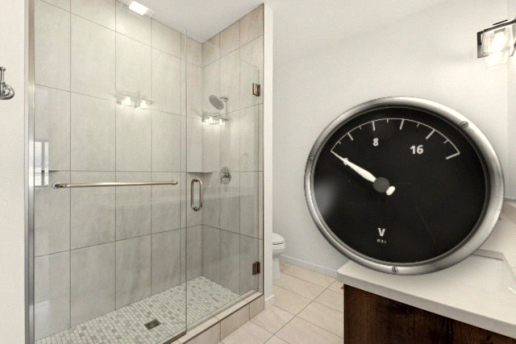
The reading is 0 V
